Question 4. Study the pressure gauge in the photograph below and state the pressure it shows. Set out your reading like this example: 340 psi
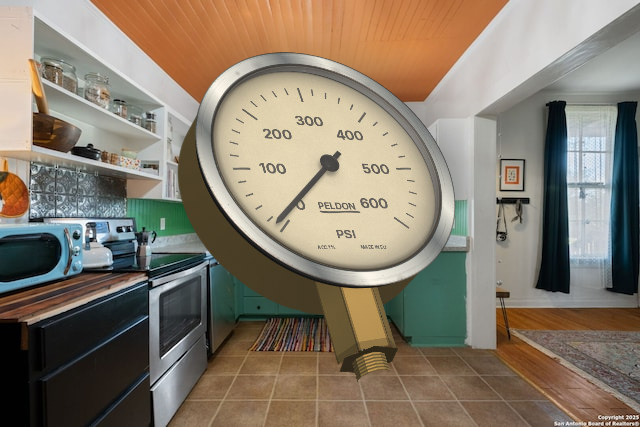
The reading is 10 psi
